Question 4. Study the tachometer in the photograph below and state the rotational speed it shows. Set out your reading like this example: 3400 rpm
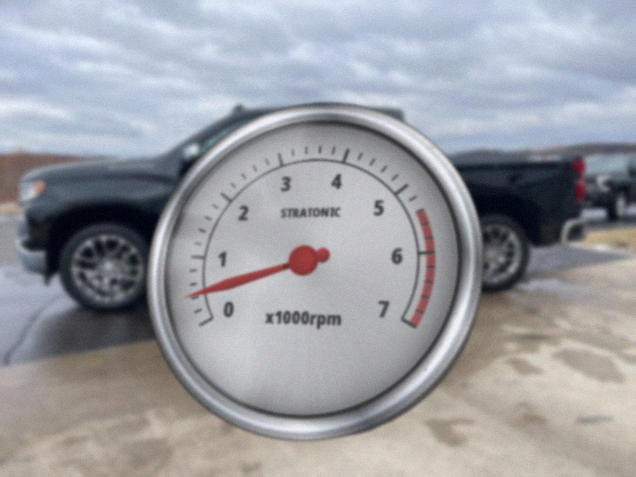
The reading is 400 rpm
